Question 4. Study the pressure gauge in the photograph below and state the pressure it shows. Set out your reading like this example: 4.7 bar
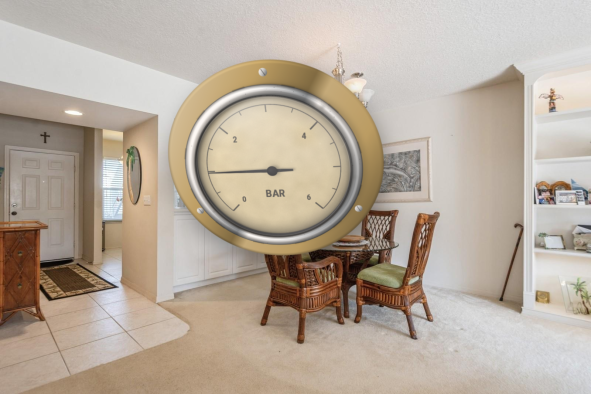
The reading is 1 bar
